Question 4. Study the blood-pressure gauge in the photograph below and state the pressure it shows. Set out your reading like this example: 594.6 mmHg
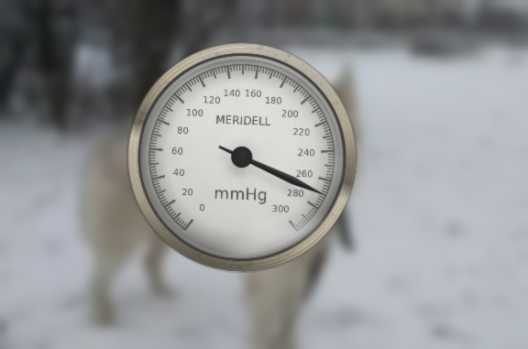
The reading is 270 mmHg
